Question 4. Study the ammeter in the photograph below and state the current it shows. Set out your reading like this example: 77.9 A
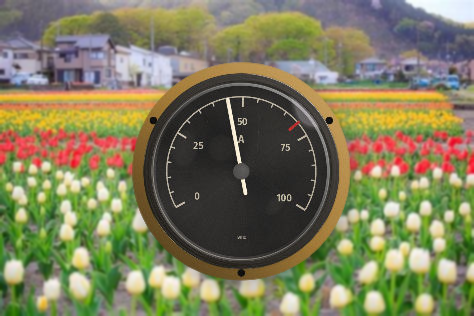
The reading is 45 A
